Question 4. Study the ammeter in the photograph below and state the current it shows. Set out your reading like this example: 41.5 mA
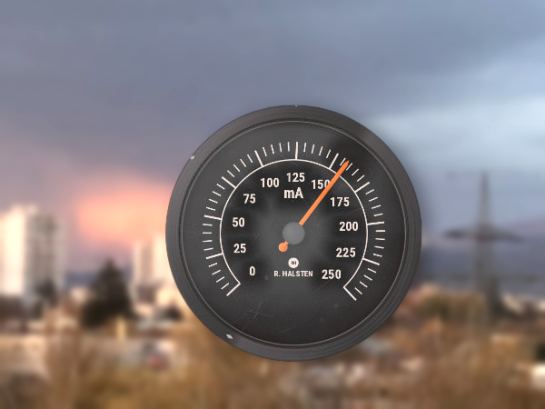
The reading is 157.5 mA
